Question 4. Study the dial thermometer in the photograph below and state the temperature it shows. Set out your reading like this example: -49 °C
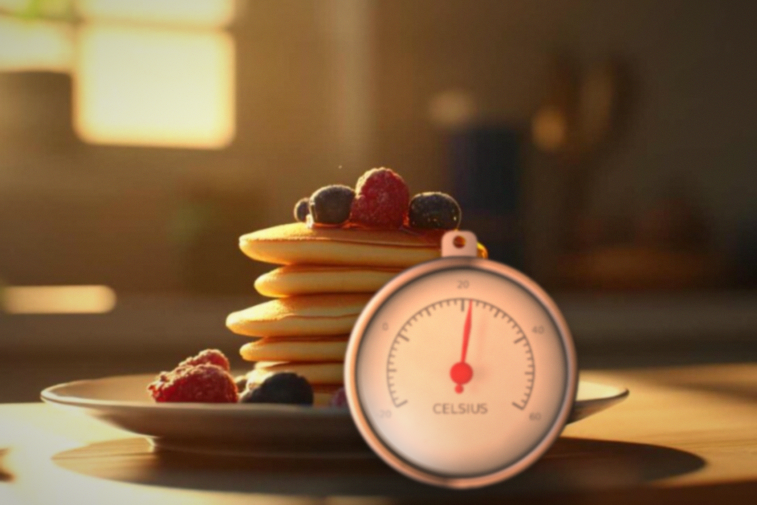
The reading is 22 °C
